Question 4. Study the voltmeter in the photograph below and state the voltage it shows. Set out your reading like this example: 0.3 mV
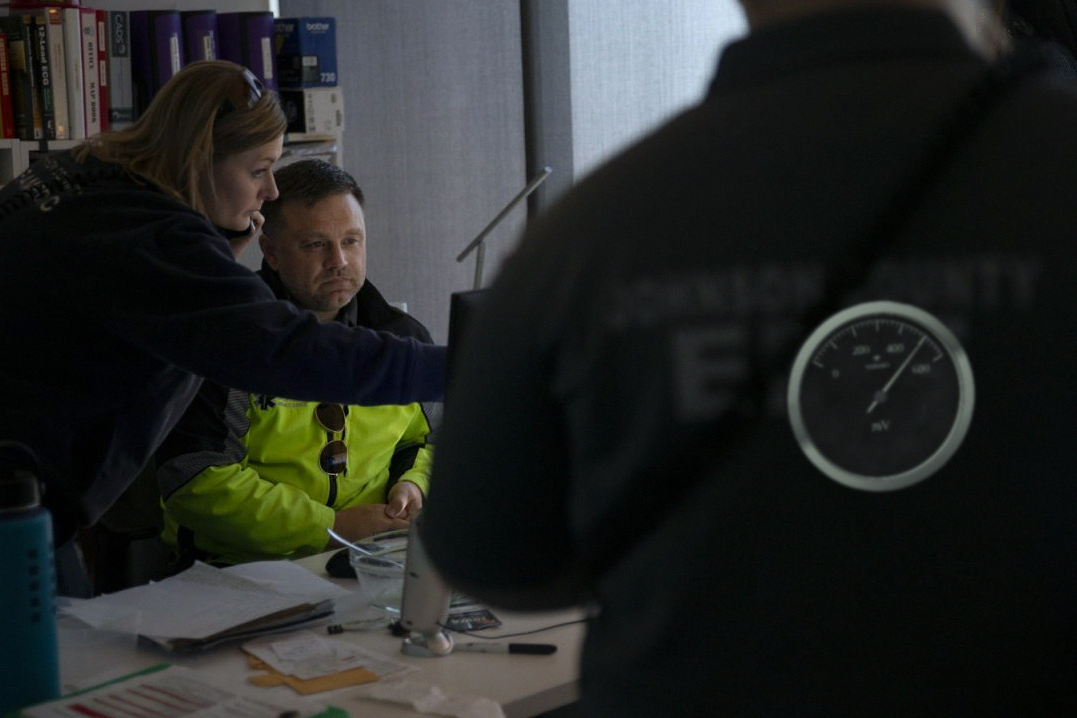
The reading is 500 mV
